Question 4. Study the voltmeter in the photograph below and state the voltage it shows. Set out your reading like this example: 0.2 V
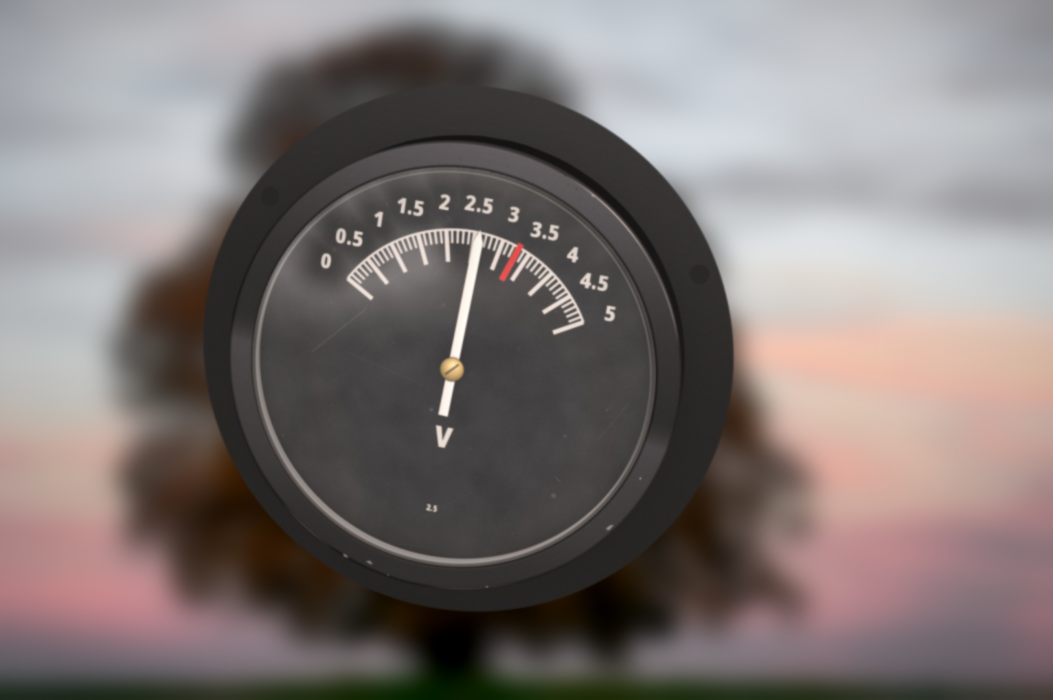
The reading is 2.6 V
